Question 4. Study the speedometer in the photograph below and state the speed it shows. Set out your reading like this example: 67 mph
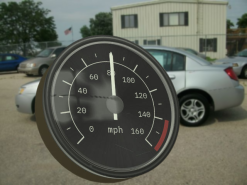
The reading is 80 mph
